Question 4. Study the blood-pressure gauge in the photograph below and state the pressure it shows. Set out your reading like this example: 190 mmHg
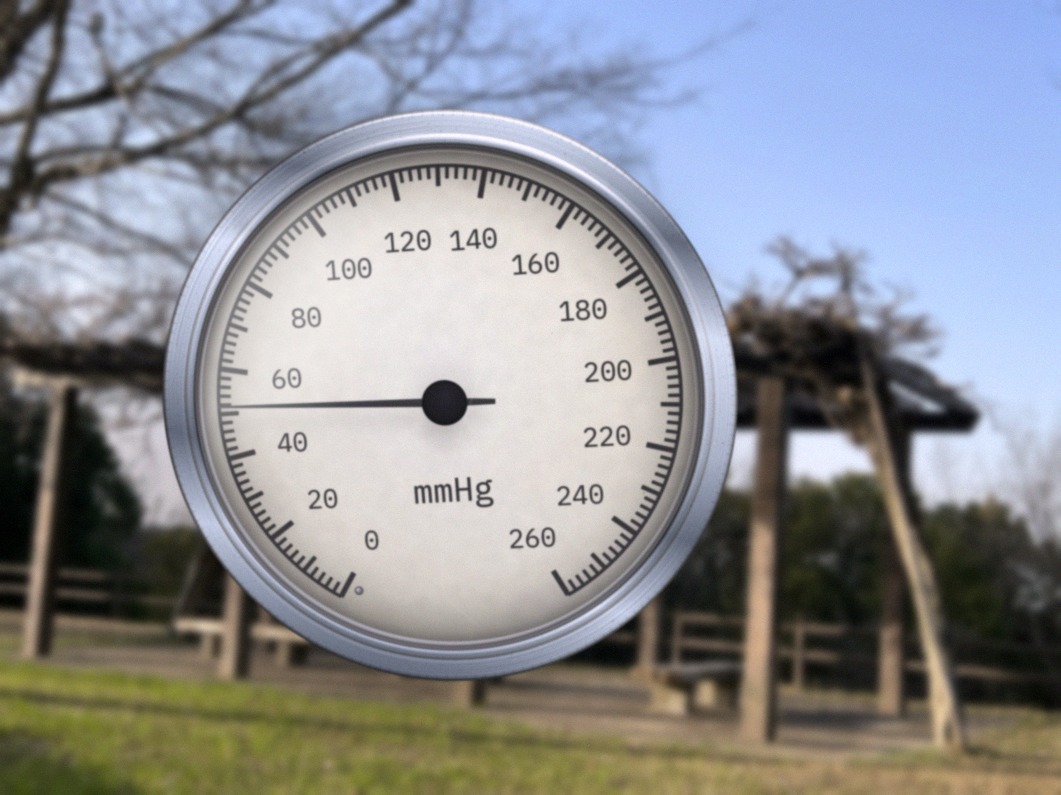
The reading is 52 mmHg
